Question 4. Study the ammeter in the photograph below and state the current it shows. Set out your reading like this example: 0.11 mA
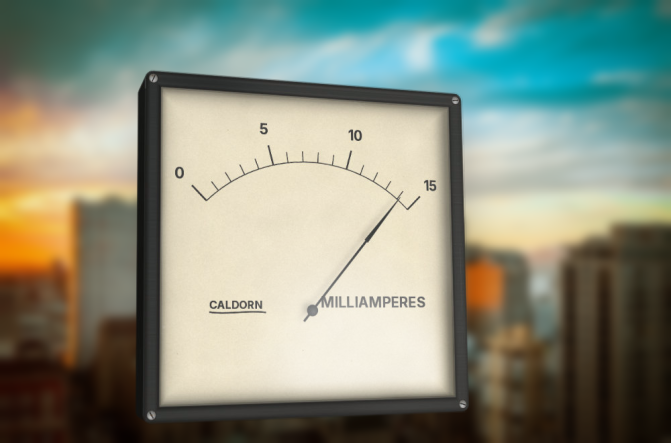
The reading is 14 mA
